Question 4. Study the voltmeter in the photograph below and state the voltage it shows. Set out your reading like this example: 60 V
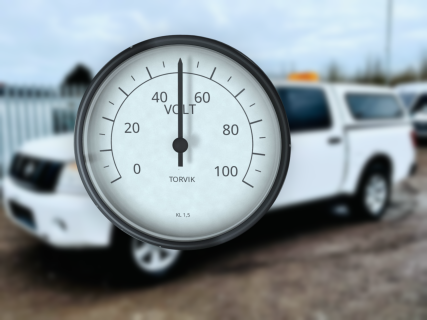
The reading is 50 V
